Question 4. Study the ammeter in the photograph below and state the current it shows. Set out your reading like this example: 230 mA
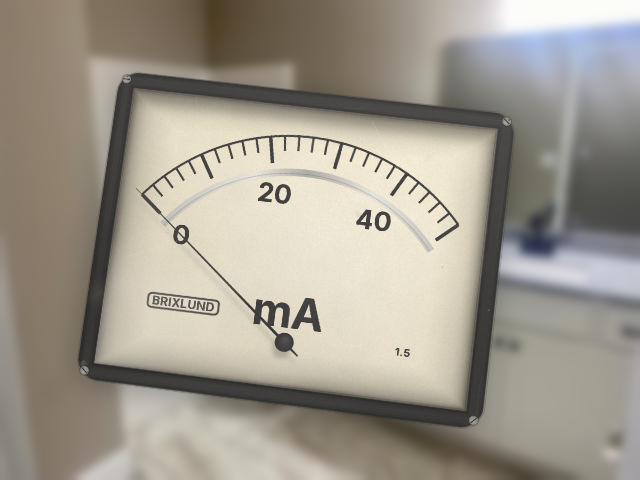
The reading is 0 mA
